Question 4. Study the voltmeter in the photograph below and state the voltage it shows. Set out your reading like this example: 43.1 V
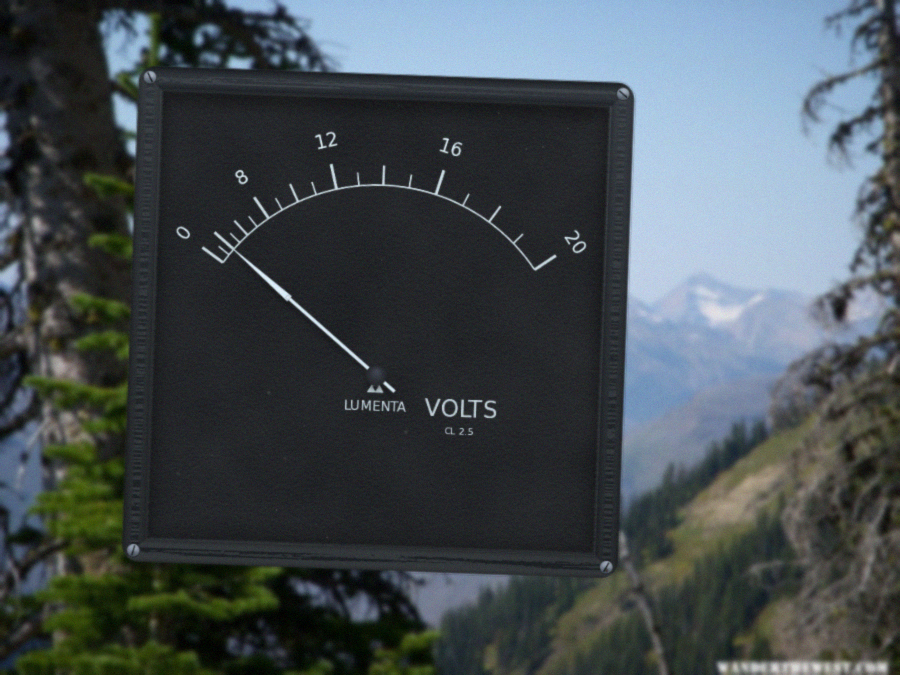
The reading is 4 V
